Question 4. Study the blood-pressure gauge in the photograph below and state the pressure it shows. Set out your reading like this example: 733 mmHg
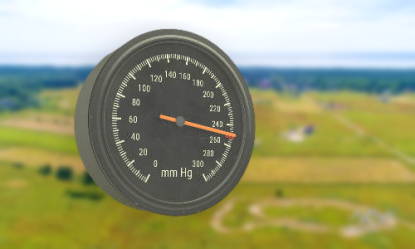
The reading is 250 mmHg
